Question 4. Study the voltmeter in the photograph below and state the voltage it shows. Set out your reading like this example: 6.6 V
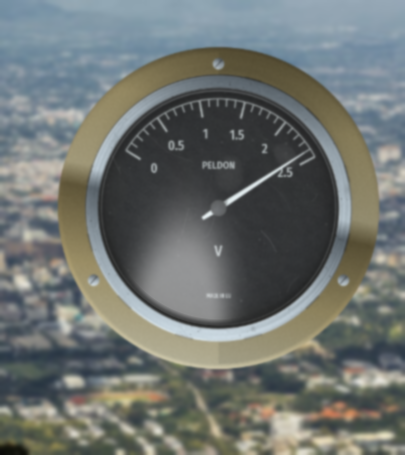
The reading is 2.4 V
